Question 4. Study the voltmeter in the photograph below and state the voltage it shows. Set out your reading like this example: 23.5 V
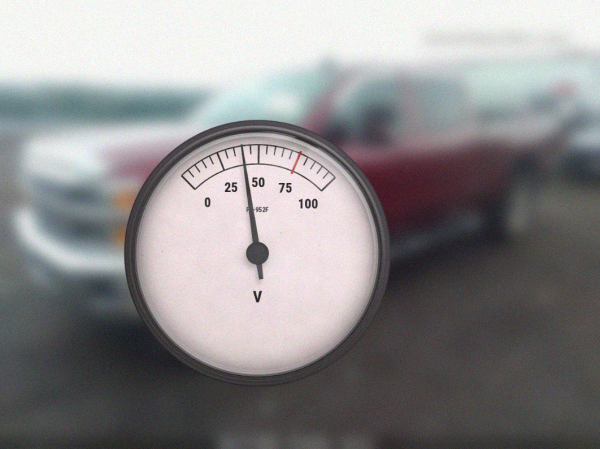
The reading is 40 V
